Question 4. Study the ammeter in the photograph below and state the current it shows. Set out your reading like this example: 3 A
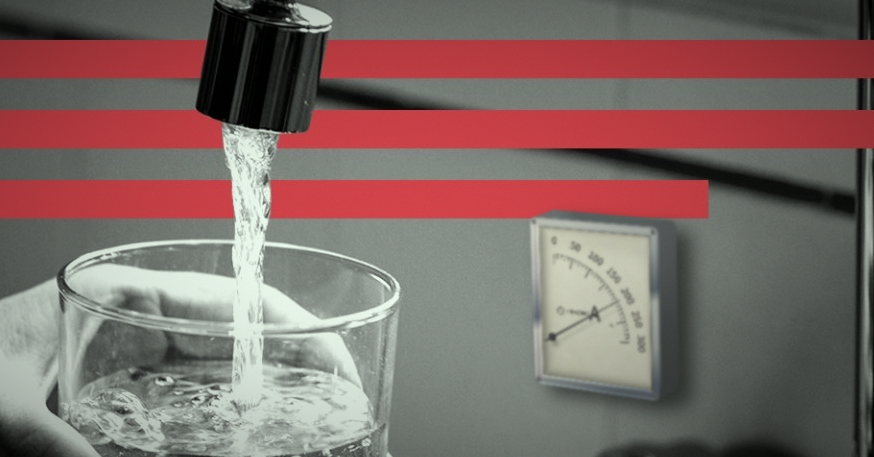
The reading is 200 A
